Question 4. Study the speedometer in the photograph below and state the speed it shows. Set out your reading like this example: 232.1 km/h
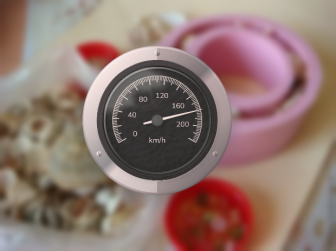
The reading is 180 km/h
